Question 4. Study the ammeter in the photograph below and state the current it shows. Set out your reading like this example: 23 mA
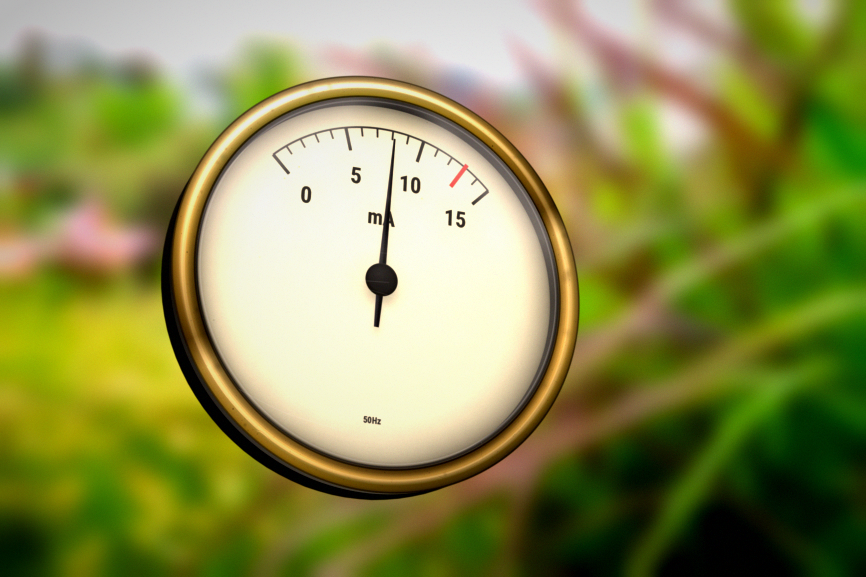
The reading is 8 mA
